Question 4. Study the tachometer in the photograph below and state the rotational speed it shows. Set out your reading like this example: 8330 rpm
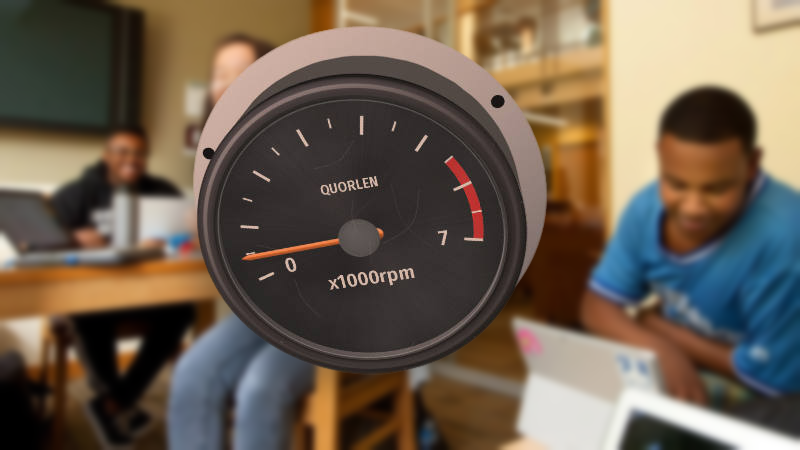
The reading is 500 rpm
